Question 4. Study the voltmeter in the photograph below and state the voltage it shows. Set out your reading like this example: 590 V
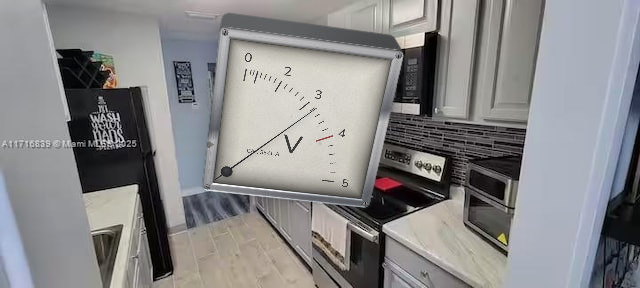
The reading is 3.2 V
